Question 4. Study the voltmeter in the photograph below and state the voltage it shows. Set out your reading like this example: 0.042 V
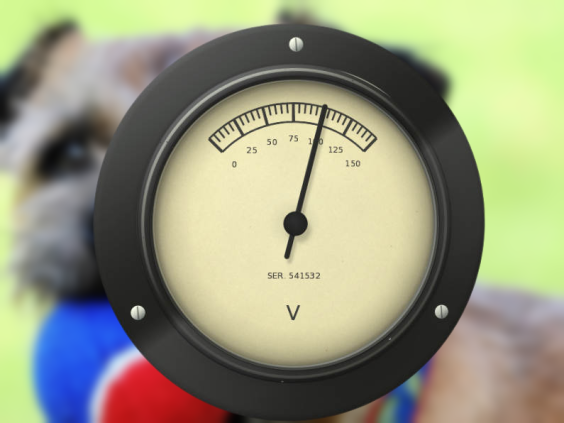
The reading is 100 V
